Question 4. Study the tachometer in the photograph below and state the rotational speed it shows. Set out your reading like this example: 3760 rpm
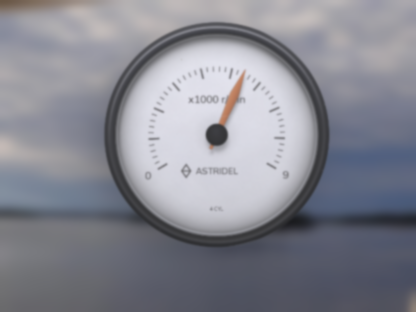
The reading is 5400 rpm
